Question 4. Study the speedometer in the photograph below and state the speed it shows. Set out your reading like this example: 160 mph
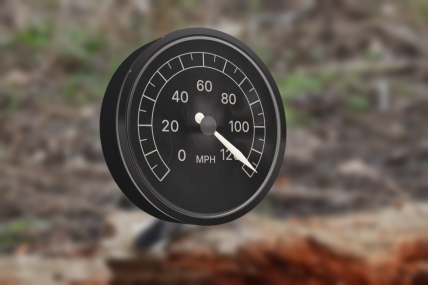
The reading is 117.5 mph
